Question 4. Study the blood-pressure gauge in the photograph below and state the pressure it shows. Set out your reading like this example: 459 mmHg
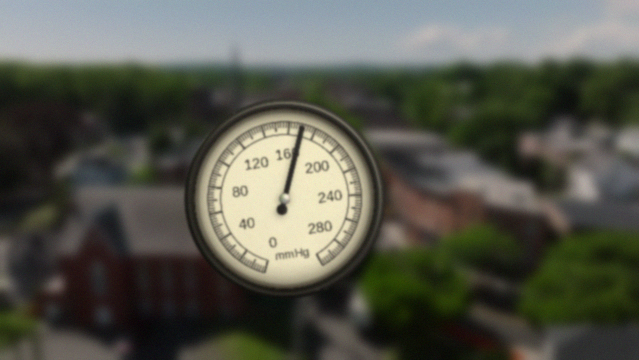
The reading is 170 mmHg
